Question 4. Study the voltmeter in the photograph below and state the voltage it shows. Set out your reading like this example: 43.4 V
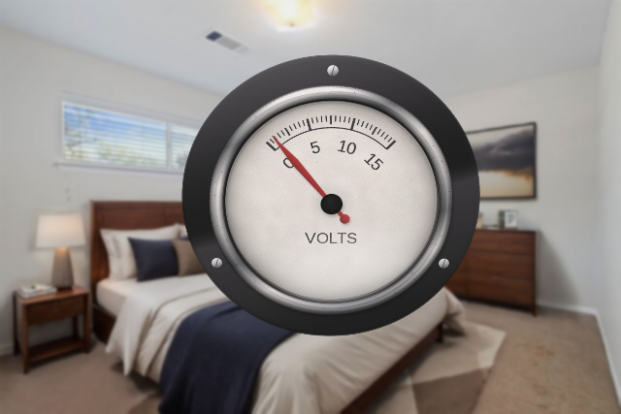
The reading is 1 V
